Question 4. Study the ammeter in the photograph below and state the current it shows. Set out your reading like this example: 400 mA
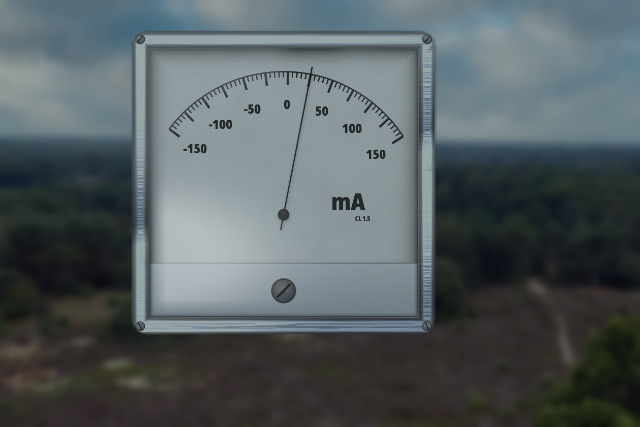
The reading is 25 mA
